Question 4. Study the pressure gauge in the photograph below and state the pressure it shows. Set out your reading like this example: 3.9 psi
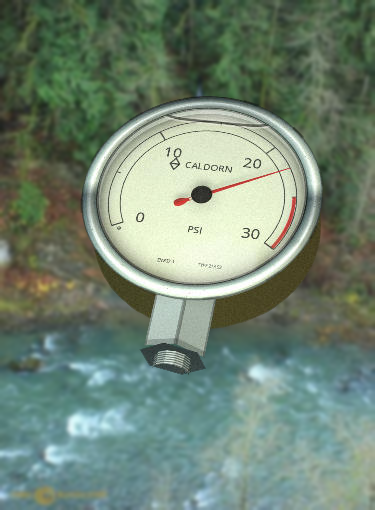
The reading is 22.5 psi
